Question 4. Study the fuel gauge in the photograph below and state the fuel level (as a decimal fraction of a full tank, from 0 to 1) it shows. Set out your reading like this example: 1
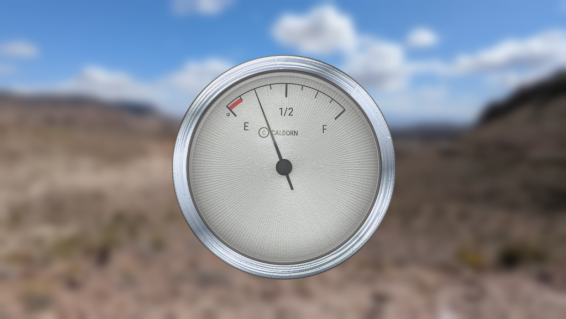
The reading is 0.25
